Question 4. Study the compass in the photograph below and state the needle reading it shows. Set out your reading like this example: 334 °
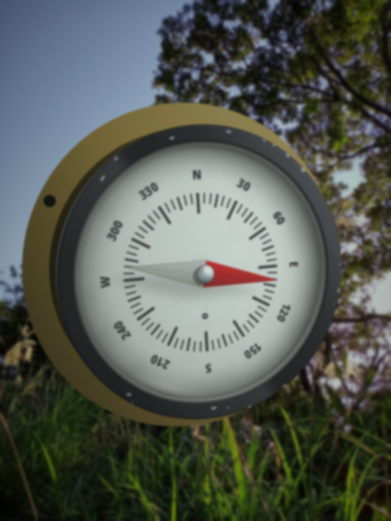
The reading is 100 °
